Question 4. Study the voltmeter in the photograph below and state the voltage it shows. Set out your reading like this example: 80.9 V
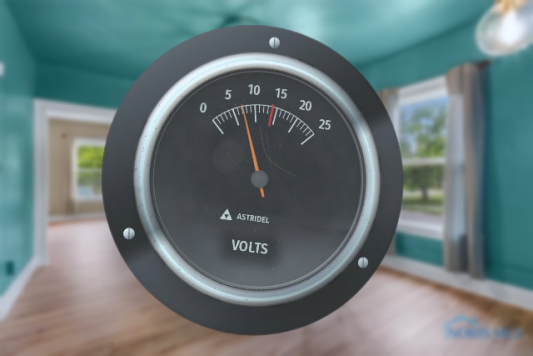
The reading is 7 V
